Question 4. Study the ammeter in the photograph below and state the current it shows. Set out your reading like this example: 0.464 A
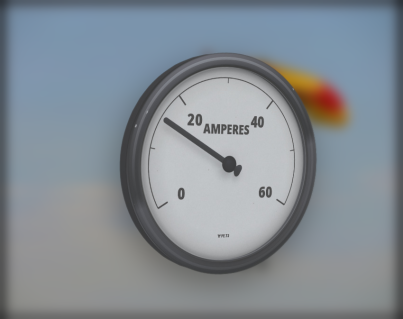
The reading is 15 A
